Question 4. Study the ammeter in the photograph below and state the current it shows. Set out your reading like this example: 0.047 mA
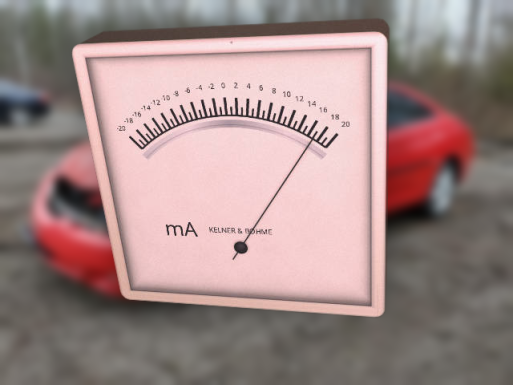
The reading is 17 mA
